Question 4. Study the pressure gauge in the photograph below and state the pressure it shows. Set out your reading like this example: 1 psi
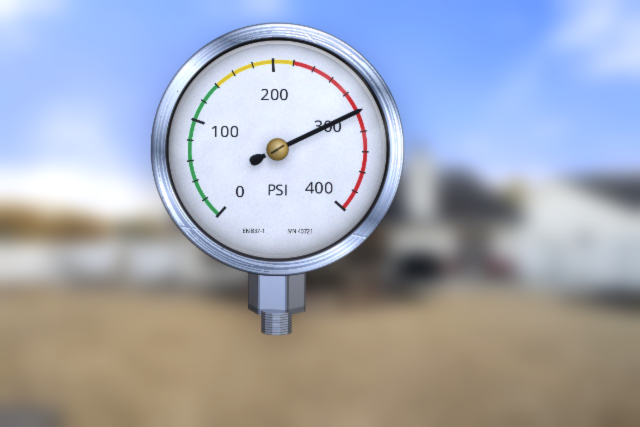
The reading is 300 psi
